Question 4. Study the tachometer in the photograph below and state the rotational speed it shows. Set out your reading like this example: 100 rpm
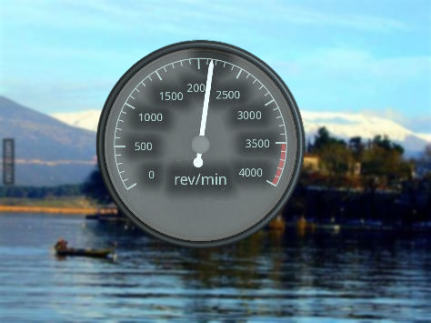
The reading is 2150 rpm
